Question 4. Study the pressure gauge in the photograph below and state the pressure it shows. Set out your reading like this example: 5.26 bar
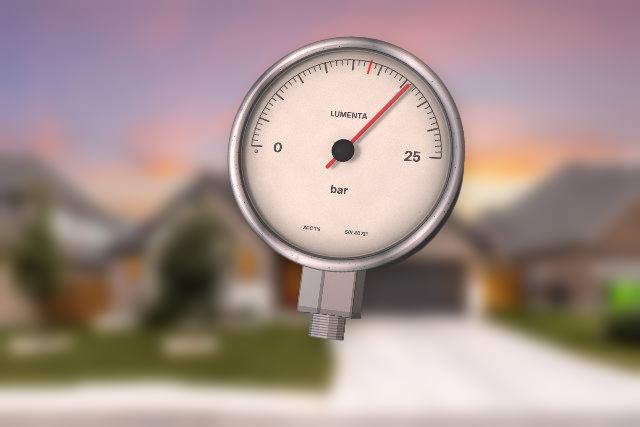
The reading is 18 bar
